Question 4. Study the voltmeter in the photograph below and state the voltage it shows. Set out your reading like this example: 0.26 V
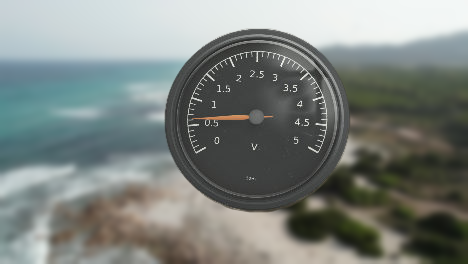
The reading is 0.6 V
